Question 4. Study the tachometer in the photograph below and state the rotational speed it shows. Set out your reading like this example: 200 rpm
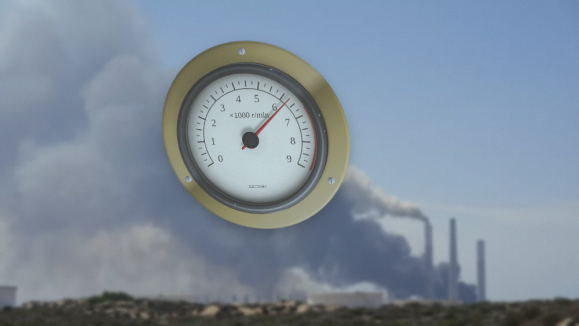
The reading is 6250 rpm
